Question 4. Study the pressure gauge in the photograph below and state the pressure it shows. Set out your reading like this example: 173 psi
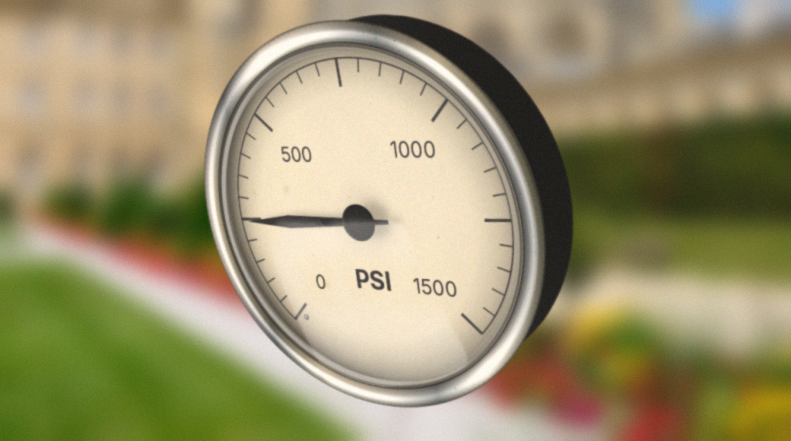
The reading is 250 psi
